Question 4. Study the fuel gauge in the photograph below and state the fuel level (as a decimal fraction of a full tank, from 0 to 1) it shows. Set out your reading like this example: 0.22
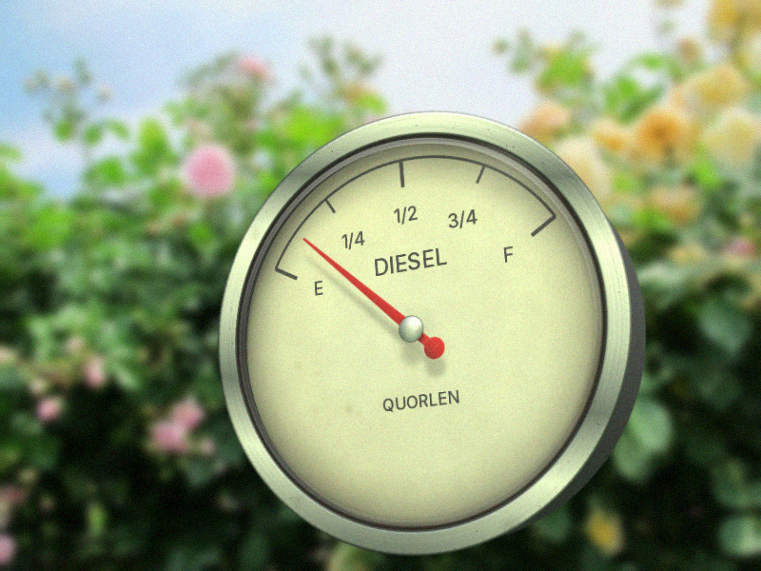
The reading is 0.125
